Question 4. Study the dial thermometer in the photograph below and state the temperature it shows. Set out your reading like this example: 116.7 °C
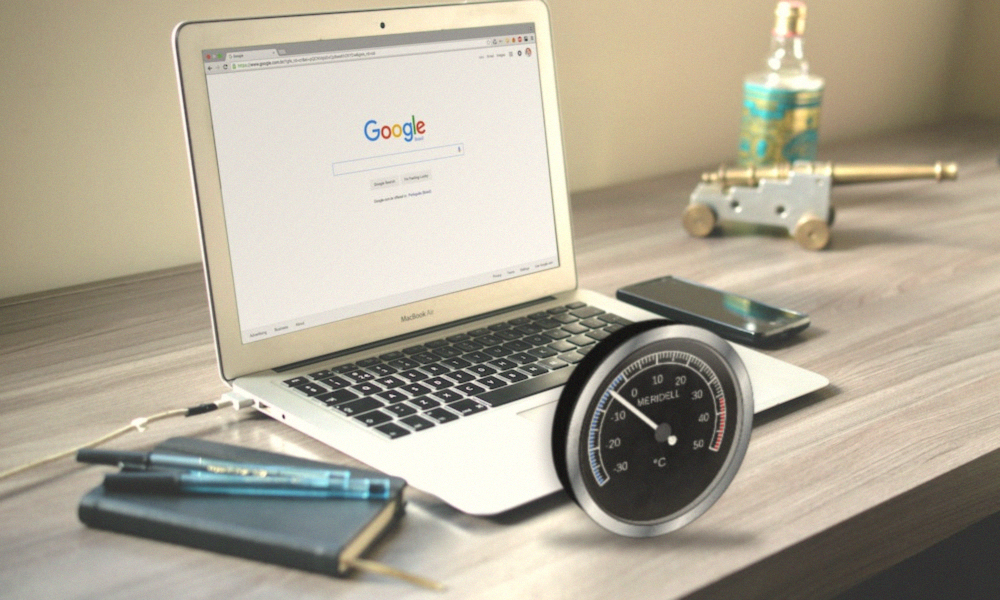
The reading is -5 °C
